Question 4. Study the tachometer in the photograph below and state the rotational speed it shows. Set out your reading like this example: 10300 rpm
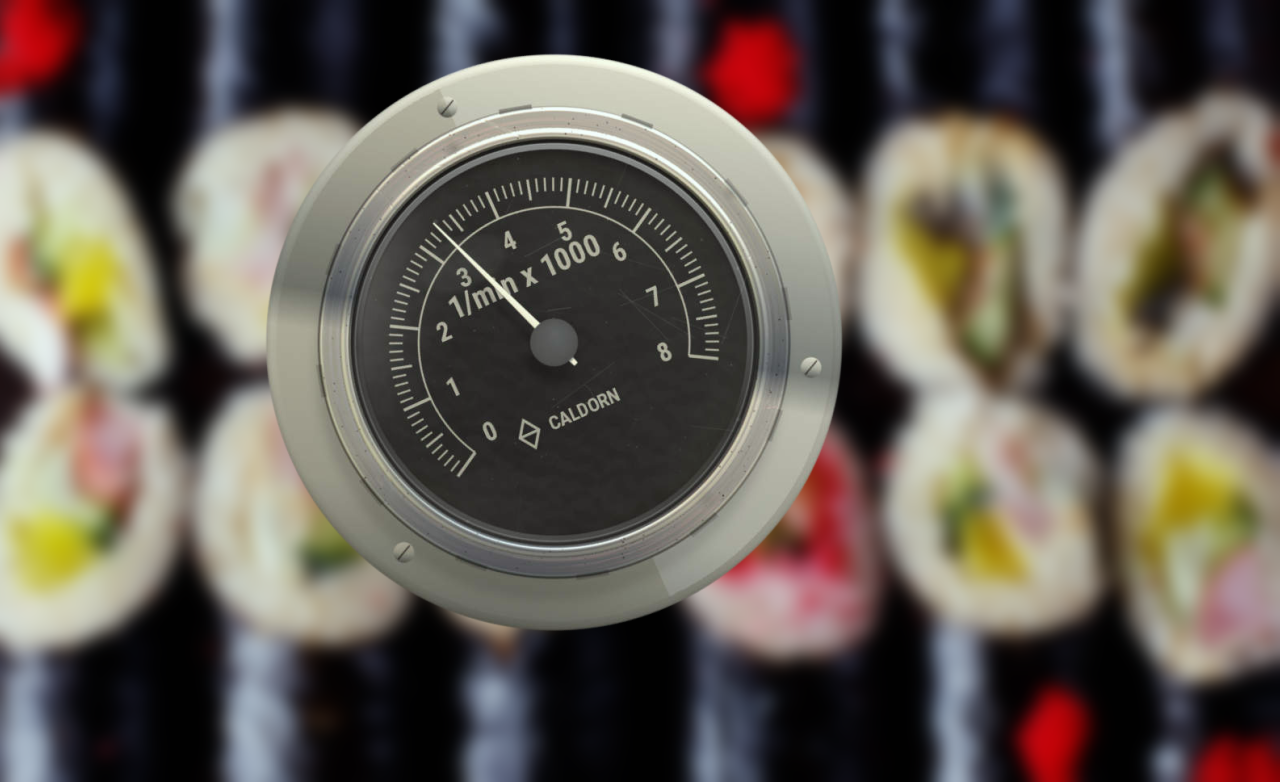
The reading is 3300 rpm
